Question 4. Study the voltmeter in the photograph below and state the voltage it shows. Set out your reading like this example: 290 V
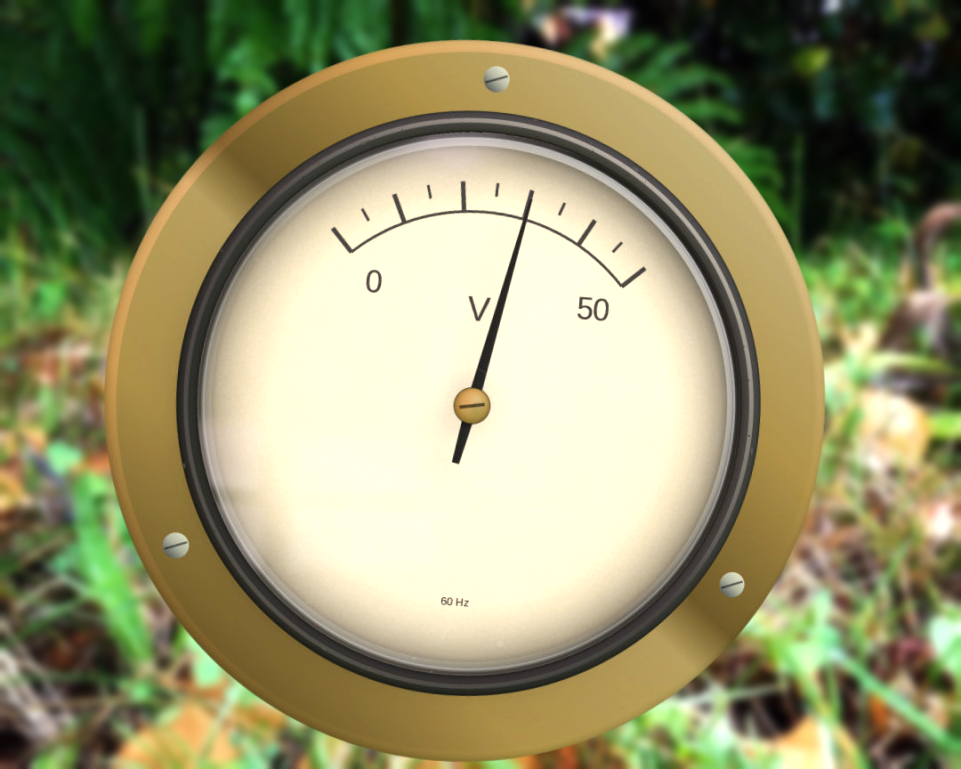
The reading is 30 V
